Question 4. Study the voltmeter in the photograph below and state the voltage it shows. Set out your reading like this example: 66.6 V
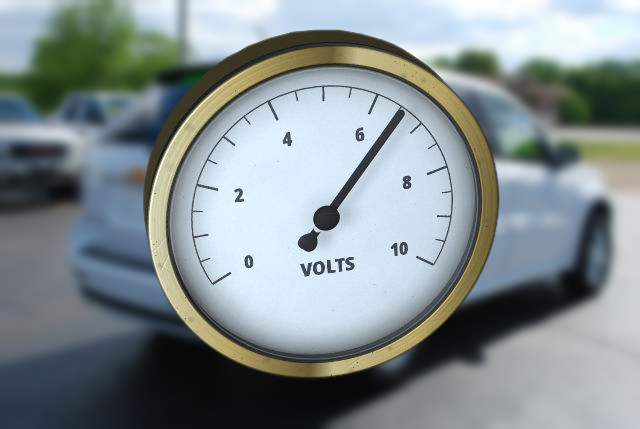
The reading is 6.5 V
